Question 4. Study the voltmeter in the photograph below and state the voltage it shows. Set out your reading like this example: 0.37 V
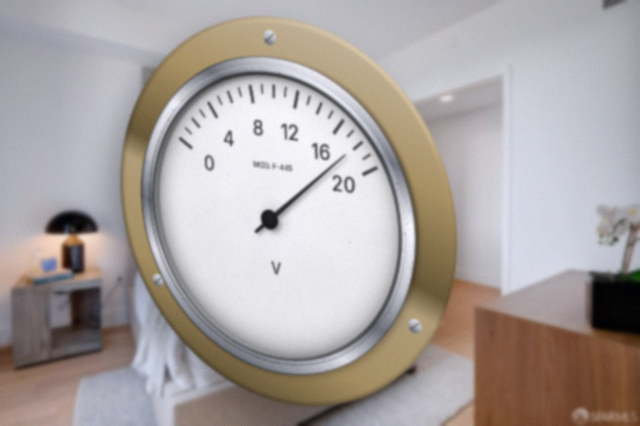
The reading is 18 V
